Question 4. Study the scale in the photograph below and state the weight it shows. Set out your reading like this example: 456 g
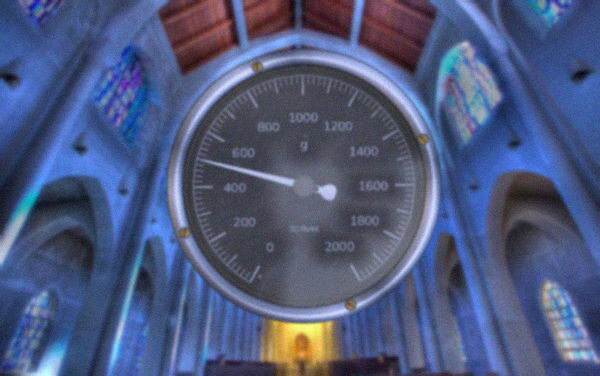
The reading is 500 g
